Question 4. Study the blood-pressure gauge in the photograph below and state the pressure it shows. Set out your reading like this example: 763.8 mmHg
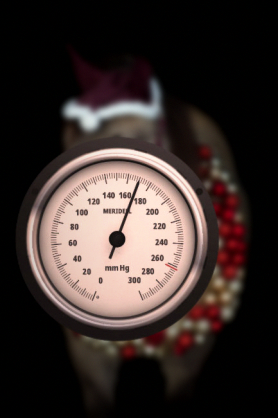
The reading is 170 mmHg
